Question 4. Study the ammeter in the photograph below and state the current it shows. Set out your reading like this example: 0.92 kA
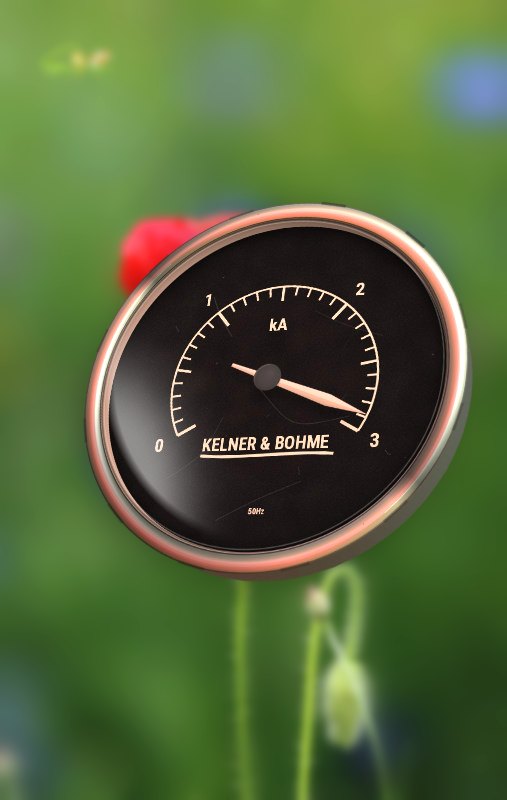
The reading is 2.9 kA
